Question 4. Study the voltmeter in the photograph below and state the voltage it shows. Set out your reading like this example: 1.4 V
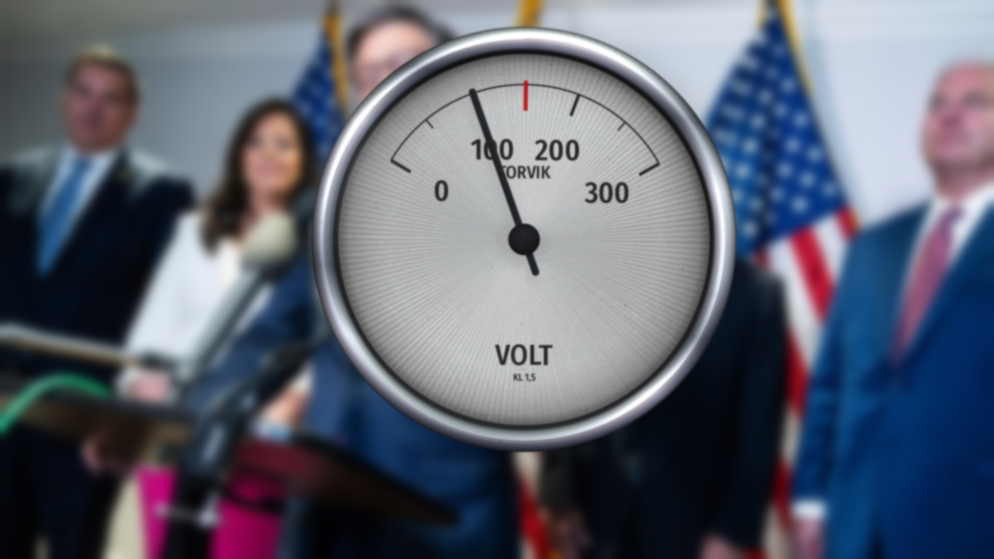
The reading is 100 V
